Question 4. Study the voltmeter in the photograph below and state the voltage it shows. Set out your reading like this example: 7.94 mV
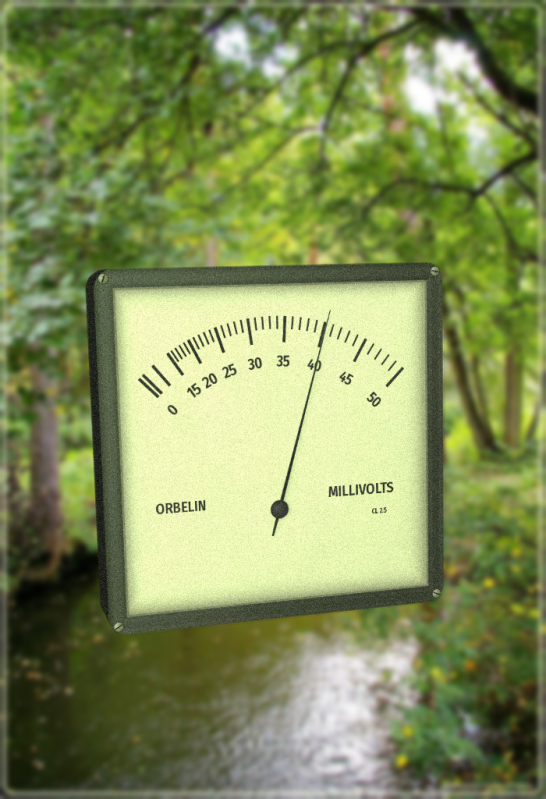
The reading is 40 mV
